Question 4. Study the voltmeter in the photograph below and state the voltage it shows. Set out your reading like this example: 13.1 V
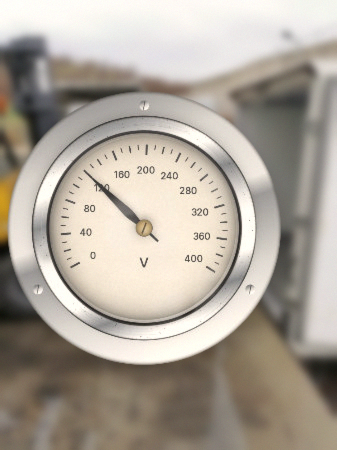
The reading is 120 V
